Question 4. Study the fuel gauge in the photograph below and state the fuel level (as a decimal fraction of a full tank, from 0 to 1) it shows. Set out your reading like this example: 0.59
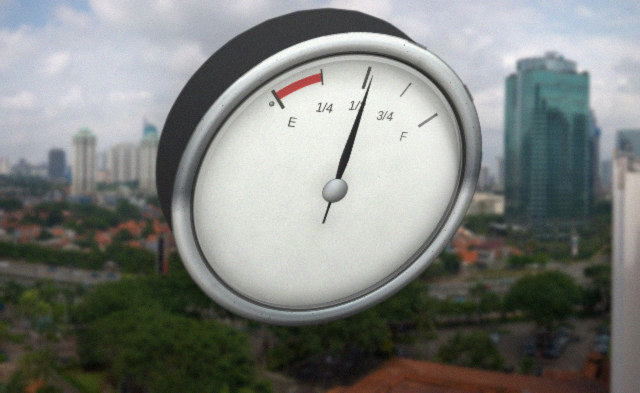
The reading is 0.5
